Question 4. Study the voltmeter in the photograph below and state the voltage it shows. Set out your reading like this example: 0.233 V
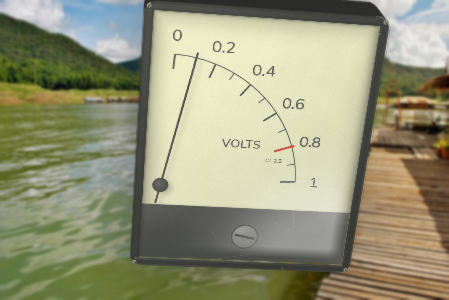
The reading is 0.1 V
